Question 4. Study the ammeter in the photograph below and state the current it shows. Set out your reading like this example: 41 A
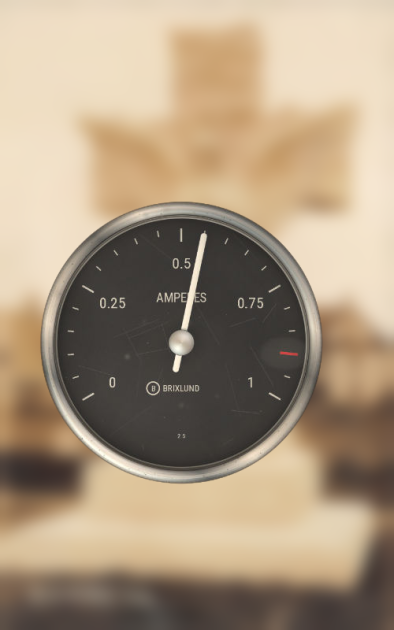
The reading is 0.55 A
